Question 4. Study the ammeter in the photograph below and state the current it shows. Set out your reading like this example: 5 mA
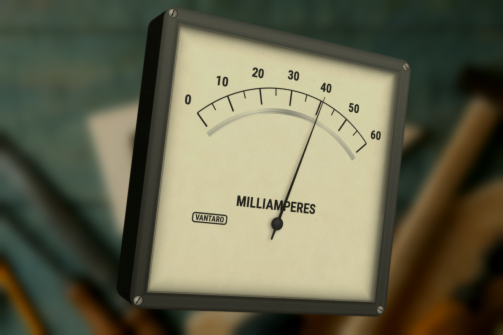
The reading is 40 mA
